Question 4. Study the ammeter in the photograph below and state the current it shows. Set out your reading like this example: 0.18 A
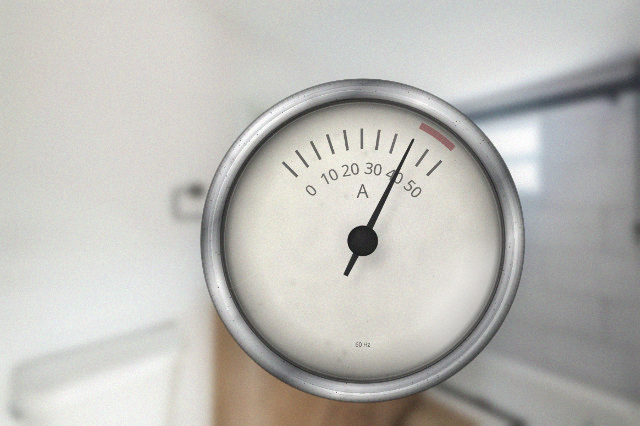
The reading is 40 A
